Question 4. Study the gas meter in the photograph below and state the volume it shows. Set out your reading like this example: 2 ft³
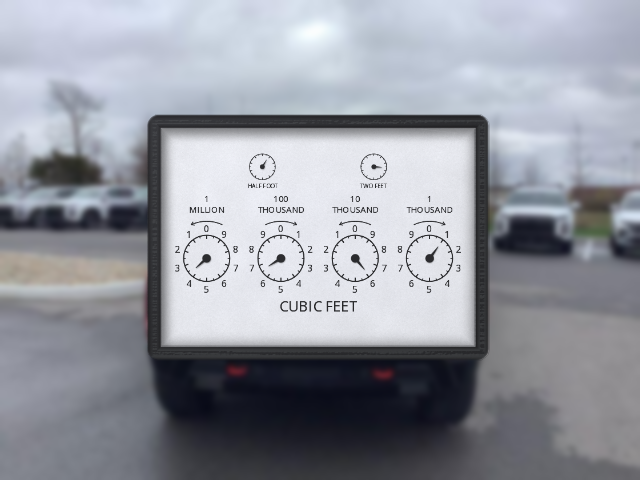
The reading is 366100 ft³
